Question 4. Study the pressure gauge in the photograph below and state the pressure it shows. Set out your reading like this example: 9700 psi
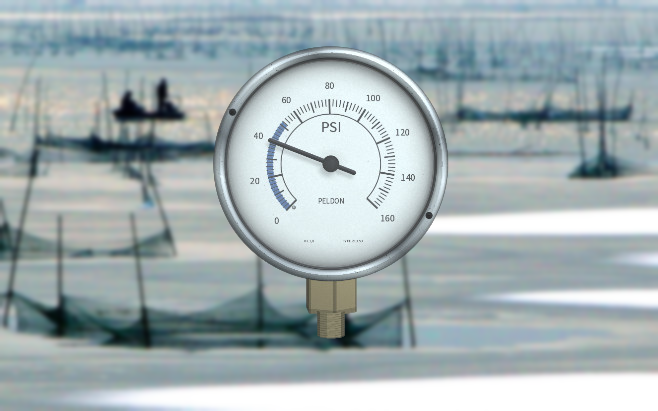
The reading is 40 psi
